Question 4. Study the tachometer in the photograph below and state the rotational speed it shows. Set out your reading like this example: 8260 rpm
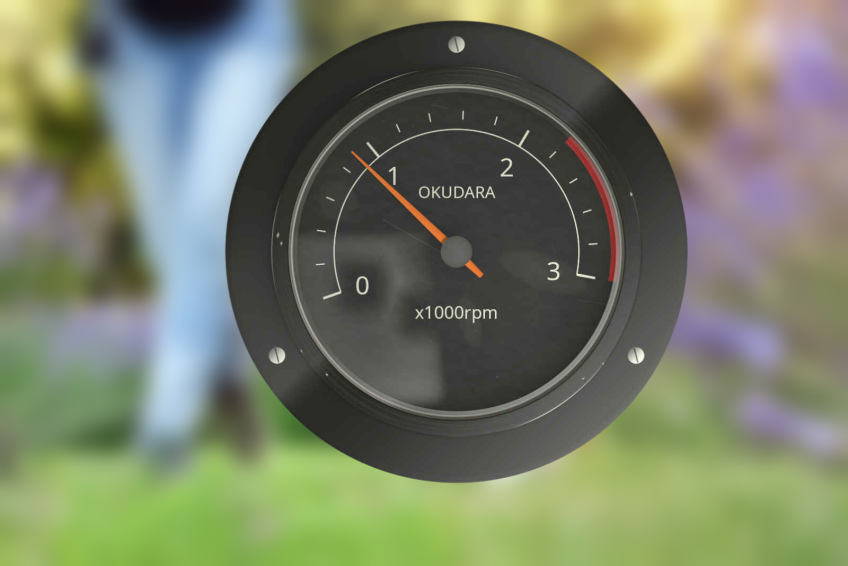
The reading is 900 rpm
